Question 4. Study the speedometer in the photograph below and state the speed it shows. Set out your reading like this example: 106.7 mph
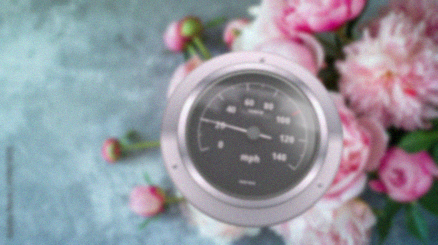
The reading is 20 mph
